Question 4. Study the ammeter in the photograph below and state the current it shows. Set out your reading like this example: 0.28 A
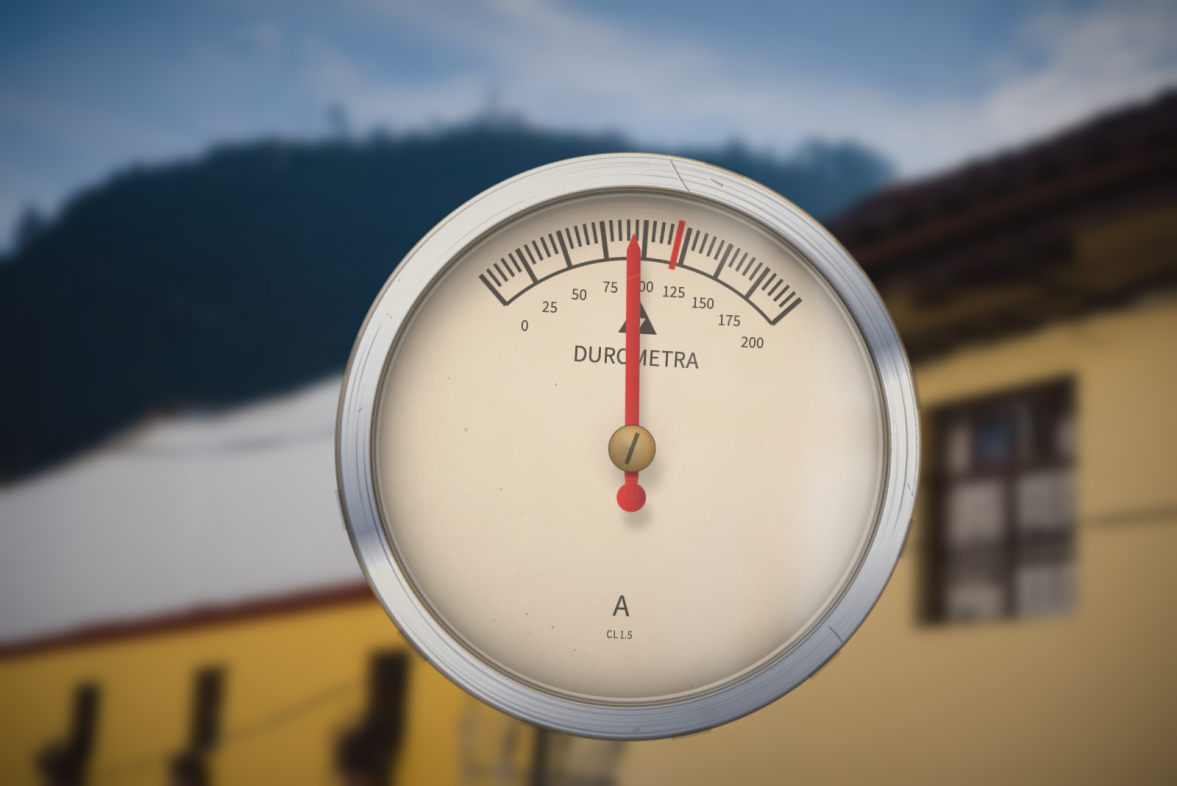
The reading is 92.5 A
